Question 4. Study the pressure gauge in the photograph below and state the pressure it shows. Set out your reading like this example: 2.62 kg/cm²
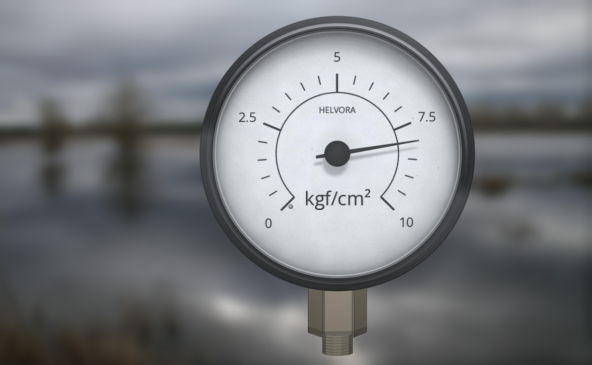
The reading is 8 kg/cm²
